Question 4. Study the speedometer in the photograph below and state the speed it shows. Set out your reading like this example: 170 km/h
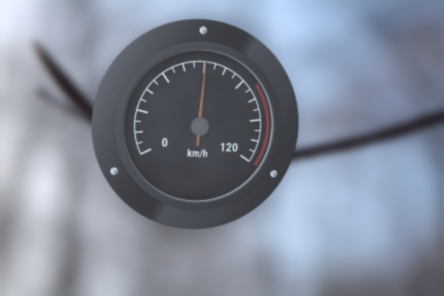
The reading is 60 km/h
